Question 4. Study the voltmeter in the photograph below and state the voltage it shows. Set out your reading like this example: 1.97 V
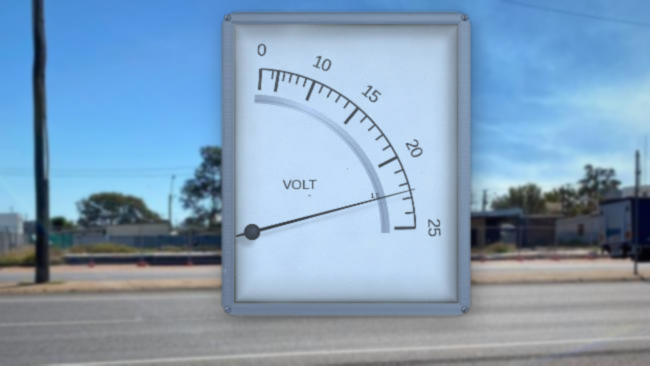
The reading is 22.5 V
